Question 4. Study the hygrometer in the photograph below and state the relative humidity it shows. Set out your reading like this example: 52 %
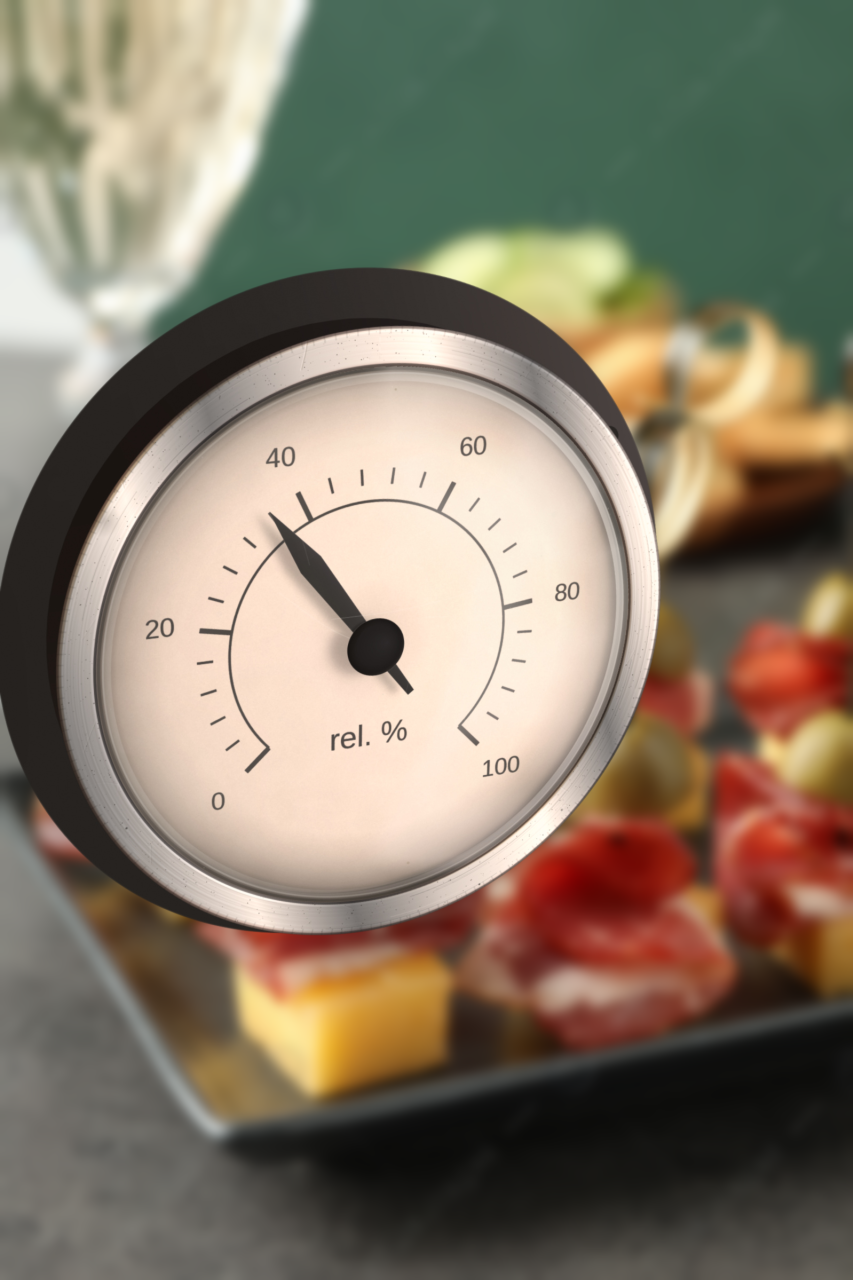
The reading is 36 %
